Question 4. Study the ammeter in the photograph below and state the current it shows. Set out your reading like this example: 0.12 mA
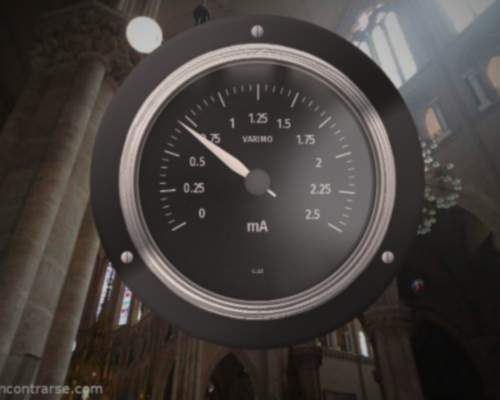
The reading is 0.7 mA
